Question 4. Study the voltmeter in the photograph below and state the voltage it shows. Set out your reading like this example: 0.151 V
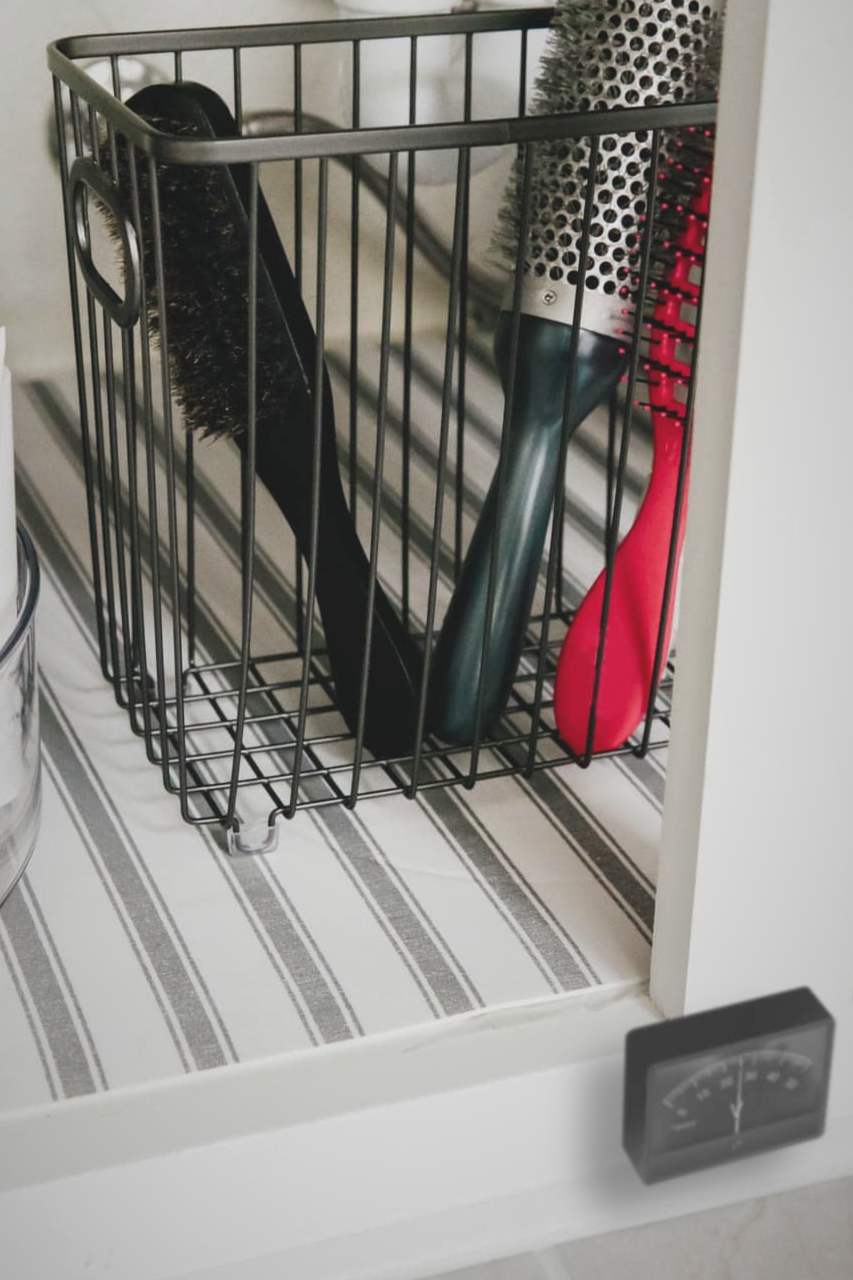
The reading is 25 V
